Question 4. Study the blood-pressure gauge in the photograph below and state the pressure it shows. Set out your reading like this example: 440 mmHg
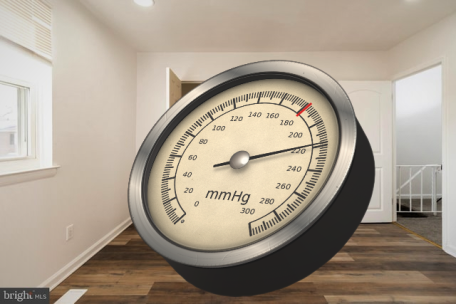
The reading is 220 mmHg
